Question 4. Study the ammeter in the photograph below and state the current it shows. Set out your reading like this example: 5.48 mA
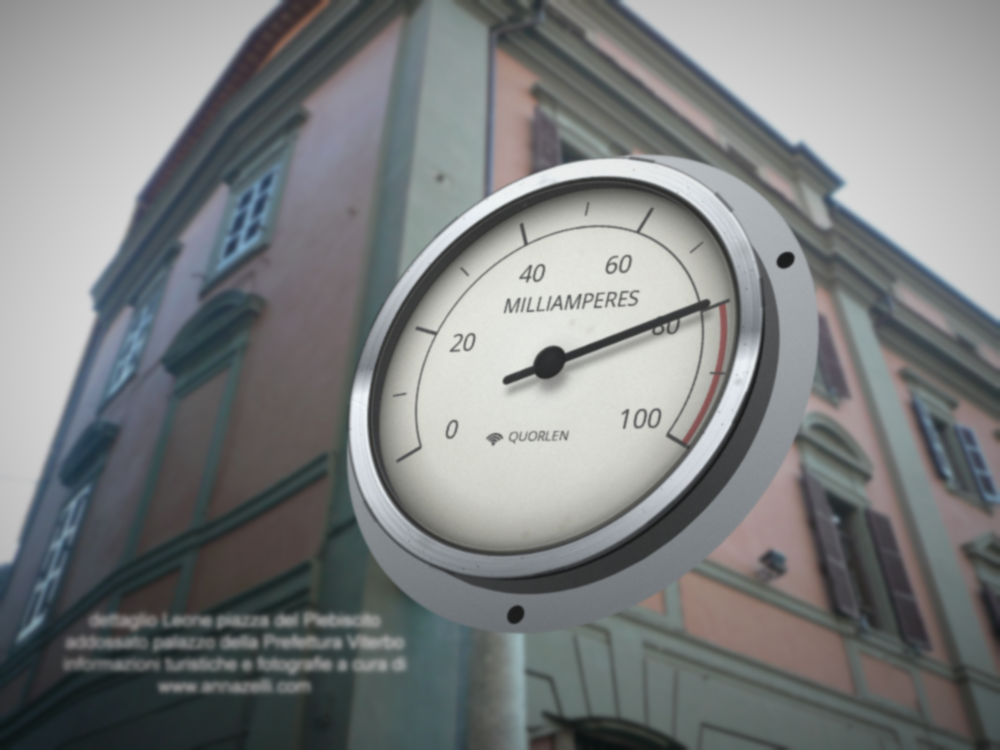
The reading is 80 mA
